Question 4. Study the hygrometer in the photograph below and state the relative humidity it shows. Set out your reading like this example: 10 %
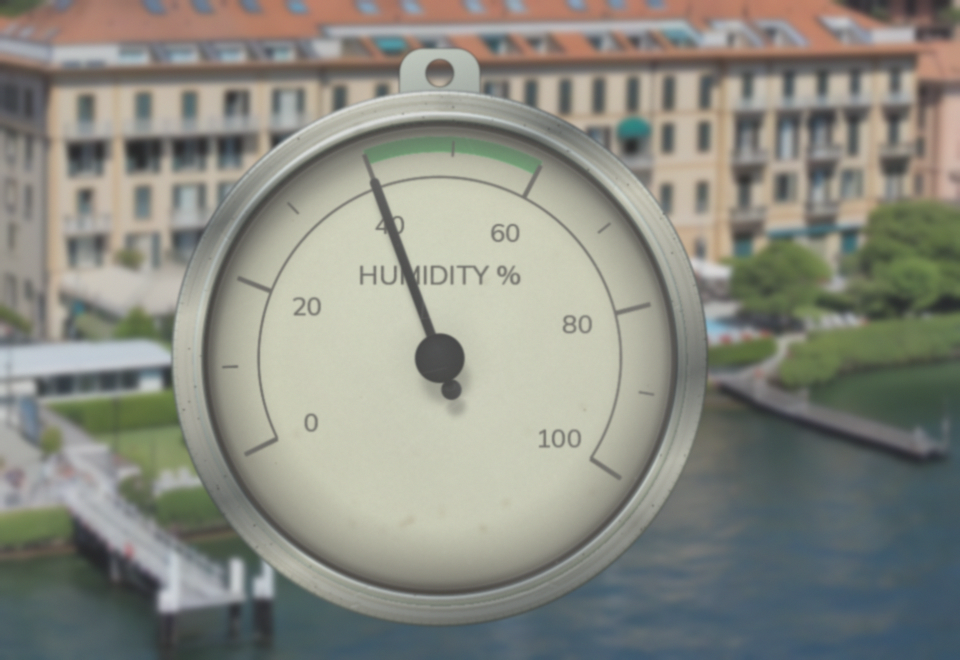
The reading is 40 %
